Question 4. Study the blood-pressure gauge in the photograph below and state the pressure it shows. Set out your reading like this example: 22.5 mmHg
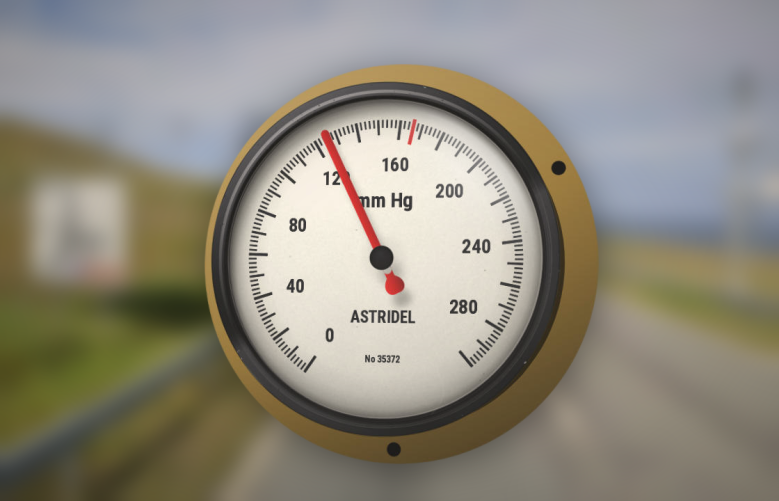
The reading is 126 mmHg
